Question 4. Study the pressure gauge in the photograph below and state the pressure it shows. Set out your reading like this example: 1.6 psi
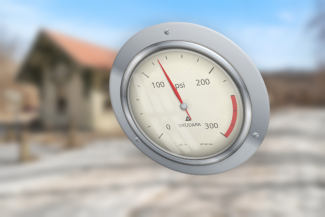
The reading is 130 psi
